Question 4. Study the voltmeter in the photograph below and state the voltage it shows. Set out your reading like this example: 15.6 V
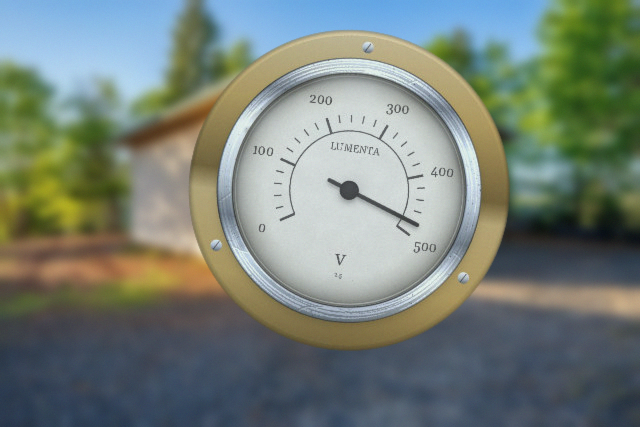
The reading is 480 V
